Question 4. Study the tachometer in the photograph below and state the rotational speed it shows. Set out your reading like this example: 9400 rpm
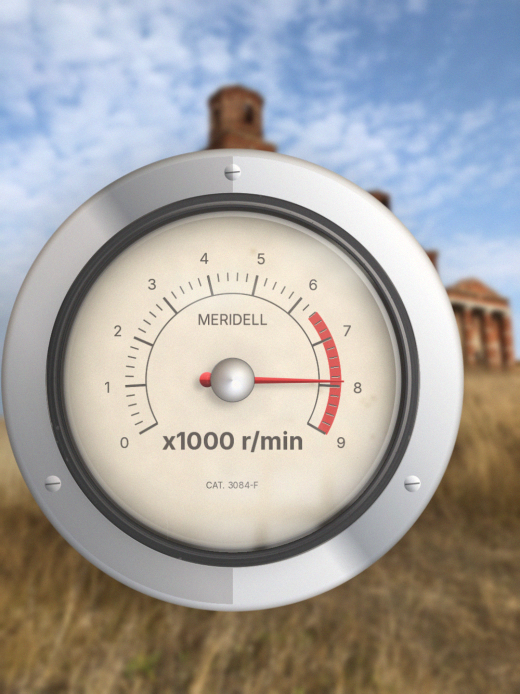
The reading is 7900 rpm
